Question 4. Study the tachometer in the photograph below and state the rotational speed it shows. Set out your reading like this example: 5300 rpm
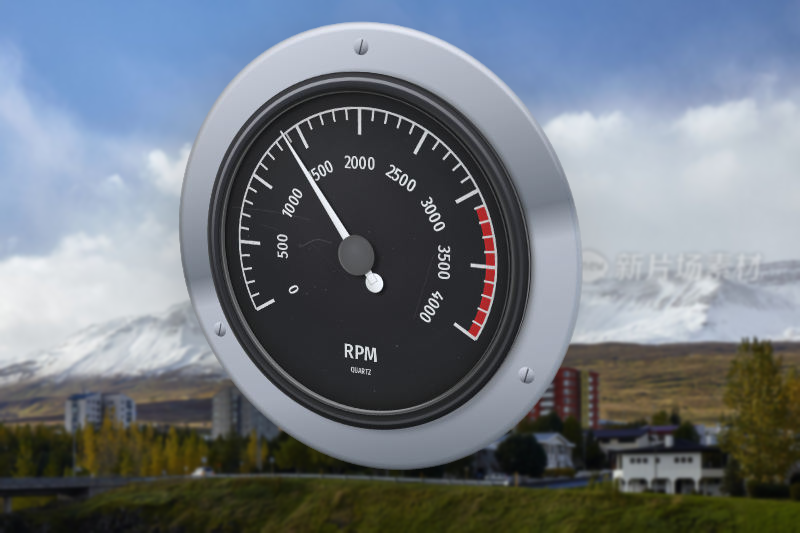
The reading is 1400 rpm
